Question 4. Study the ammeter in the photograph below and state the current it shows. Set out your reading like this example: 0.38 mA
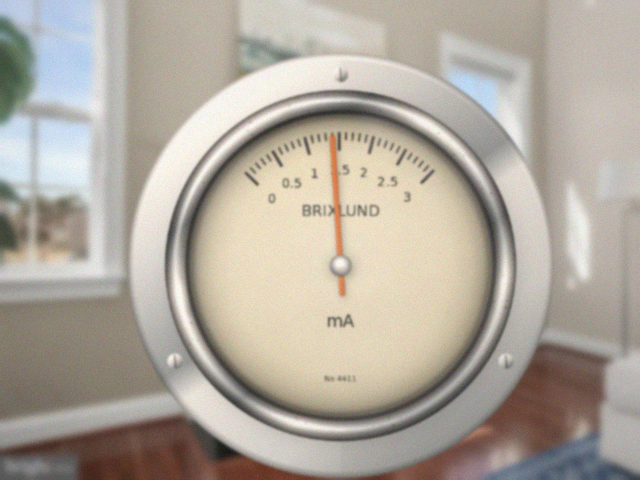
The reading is 1.4 mA
